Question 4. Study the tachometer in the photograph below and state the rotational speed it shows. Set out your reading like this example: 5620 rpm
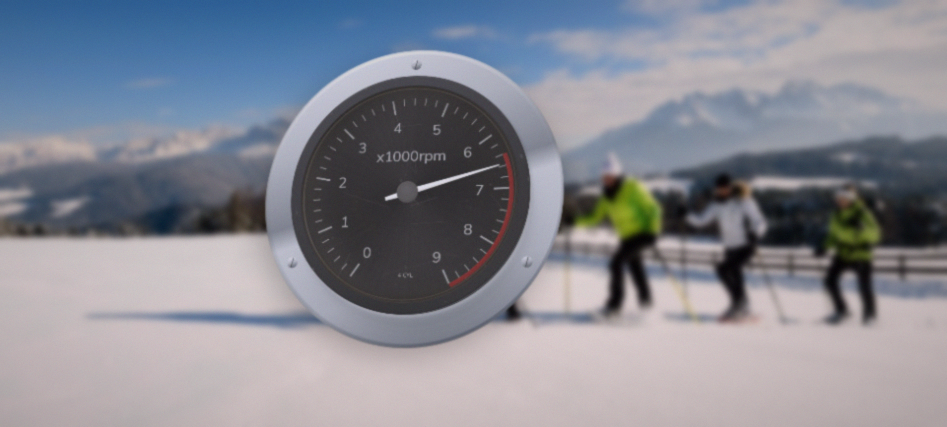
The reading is 6600 rpm
